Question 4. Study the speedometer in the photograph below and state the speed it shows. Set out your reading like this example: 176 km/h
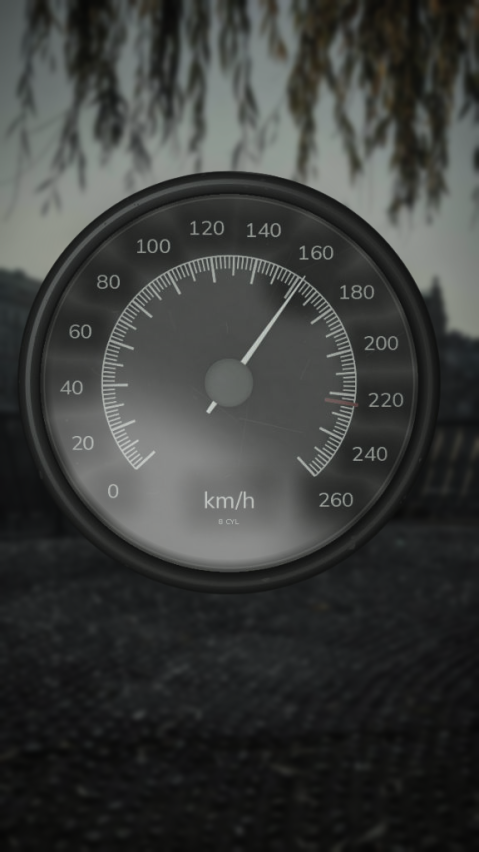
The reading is 162 km/h
